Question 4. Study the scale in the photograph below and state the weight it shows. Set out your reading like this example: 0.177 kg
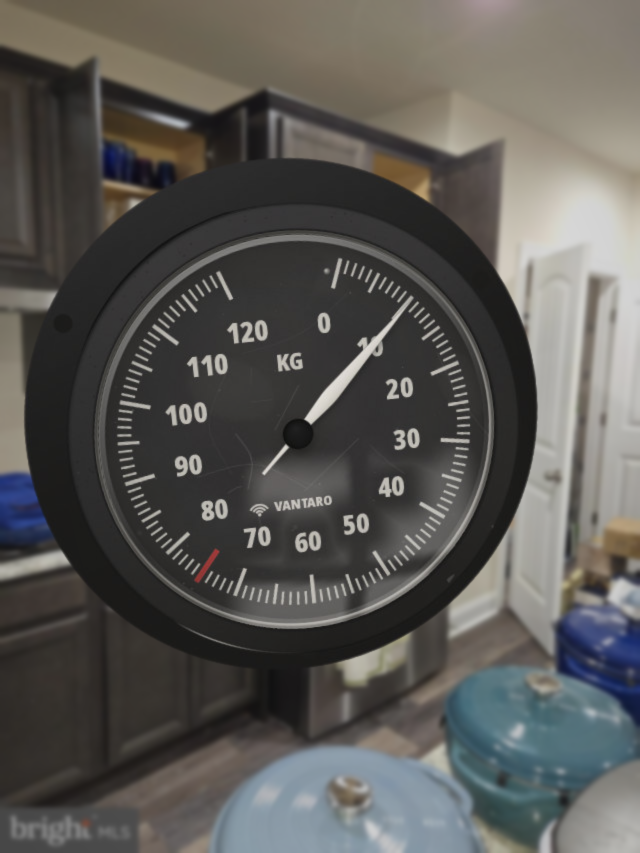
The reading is 10 kg
